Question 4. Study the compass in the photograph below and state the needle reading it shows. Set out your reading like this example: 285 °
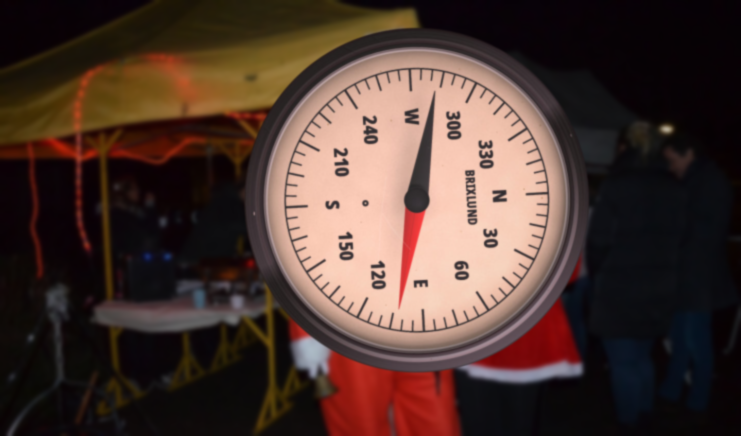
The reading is 102.5 °
